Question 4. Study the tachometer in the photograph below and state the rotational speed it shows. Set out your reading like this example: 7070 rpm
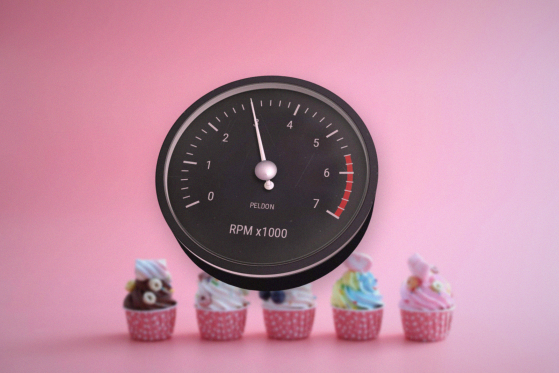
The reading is 3000 rpm
